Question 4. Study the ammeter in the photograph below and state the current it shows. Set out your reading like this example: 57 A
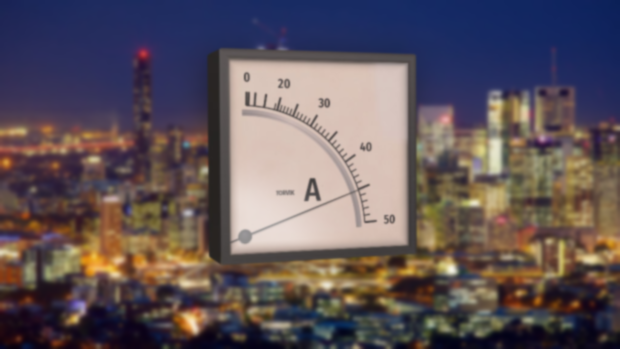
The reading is 45 A
